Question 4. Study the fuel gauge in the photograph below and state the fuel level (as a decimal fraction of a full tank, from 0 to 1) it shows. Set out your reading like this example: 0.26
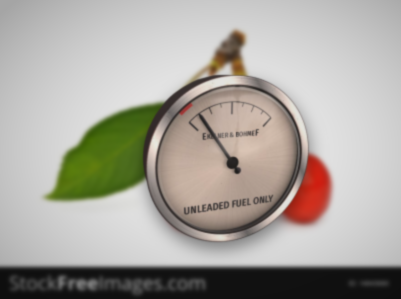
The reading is 0.125
